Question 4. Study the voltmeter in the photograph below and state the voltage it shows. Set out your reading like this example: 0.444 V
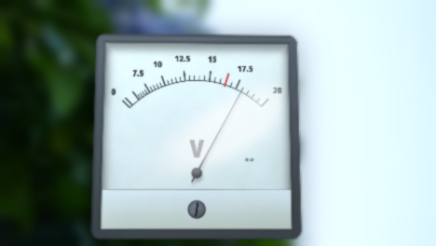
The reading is 18 V
